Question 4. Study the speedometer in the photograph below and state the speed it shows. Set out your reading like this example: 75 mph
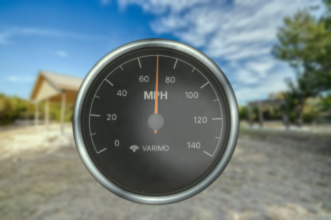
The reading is 70 mph
